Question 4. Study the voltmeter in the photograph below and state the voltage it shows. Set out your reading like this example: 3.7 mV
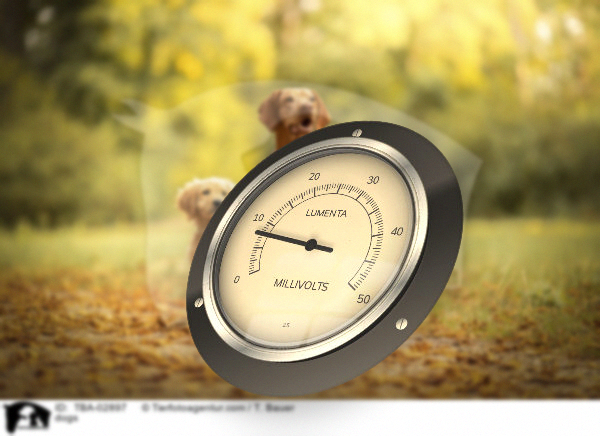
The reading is 7.5 mV
